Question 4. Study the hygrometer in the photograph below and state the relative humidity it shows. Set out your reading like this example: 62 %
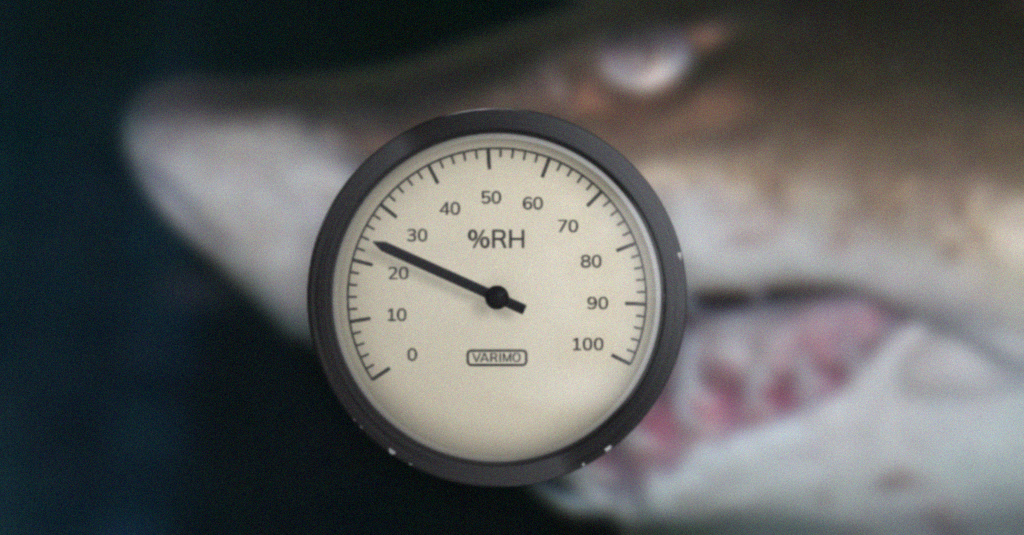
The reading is 24 %
